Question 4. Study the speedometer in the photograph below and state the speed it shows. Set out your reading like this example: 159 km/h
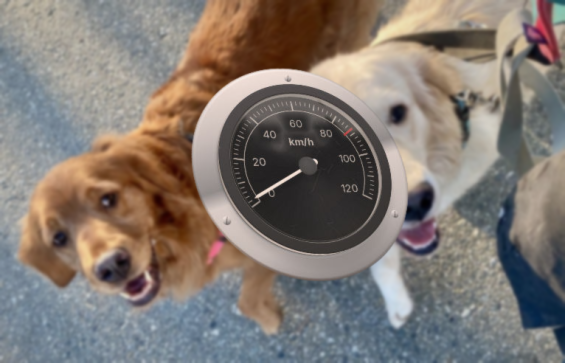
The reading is 2 km/h
